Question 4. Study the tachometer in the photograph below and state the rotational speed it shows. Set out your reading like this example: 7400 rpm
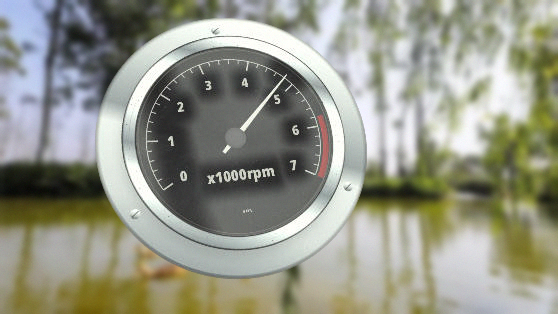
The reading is 4800 rpm
